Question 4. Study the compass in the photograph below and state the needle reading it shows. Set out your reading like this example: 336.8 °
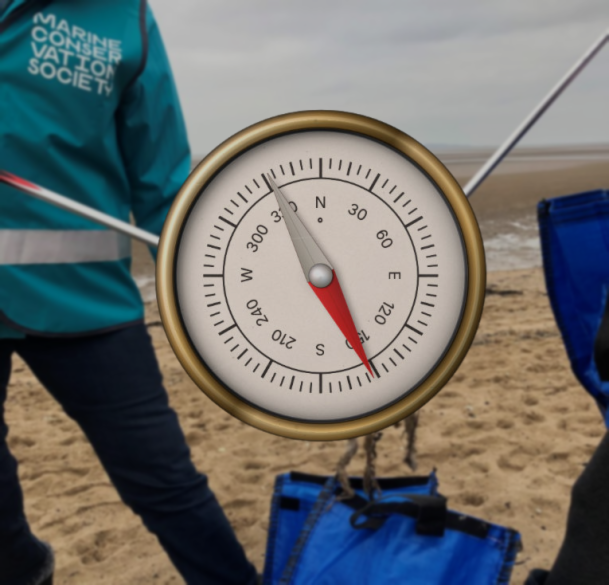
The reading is 152.5 °
